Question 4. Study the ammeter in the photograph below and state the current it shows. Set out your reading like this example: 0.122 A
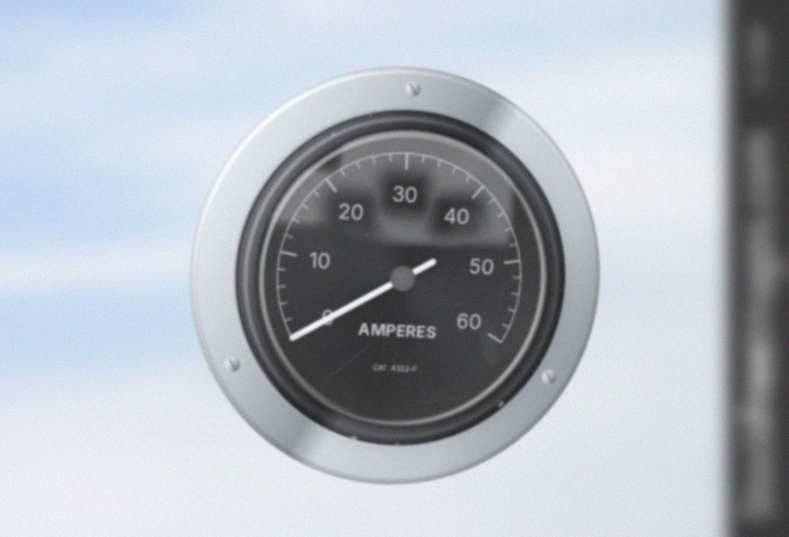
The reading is 0 A
